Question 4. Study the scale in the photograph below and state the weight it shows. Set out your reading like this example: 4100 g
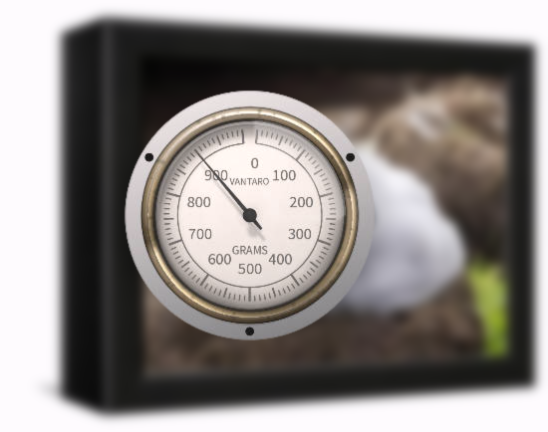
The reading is 900 g
